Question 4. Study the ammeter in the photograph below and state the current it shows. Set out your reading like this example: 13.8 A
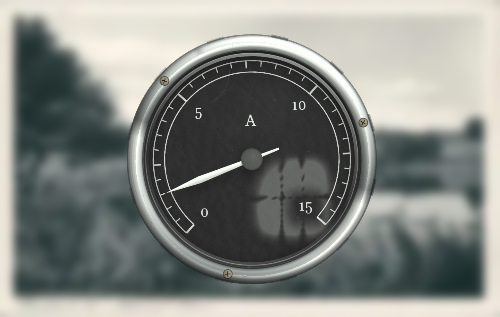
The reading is 1.5 A
